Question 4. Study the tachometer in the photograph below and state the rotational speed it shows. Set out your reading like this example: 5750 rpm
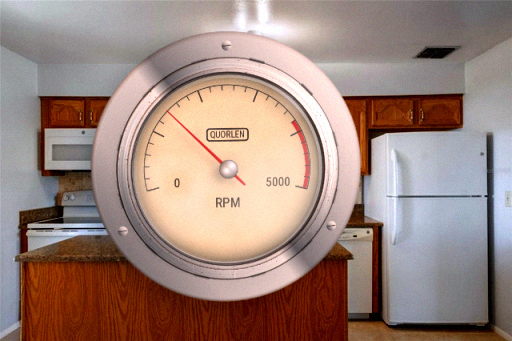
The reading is 1400 rpm
